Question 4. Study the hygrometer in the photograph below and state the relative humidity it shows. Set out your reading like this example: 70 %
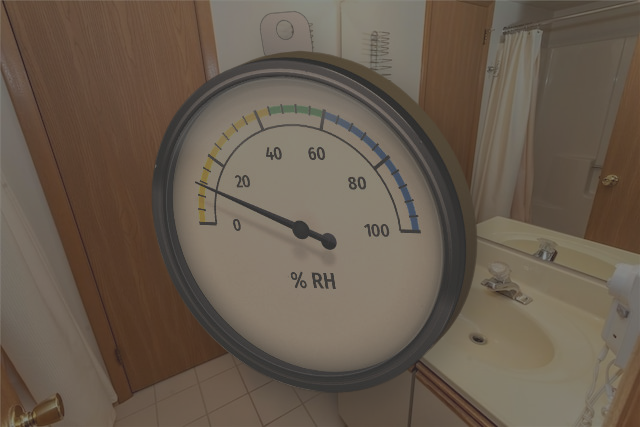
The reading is 12 %
